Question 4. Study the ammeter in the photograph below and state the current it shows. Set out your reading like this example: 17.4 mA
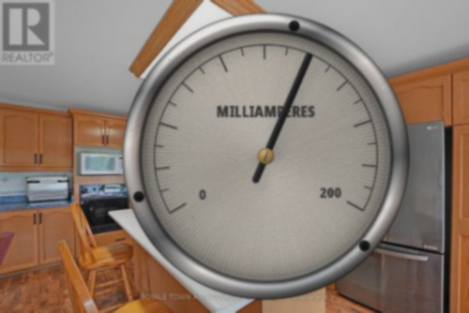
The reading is 120 mA
